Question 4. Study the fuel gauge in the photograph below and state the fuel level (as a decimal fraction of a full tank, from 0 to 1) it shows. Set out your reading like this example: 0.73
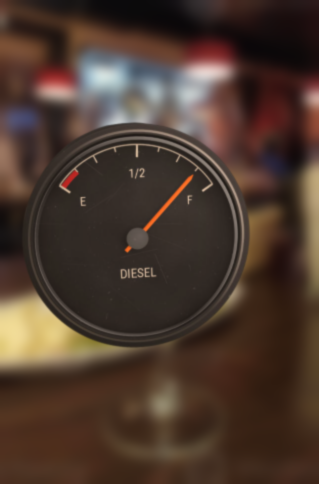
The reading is 0.875
